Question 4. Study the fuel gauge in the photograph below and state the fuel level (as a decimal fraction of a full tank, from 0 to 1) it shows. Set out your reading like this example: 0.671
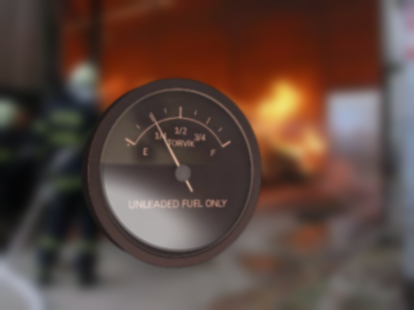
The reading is 0.25
